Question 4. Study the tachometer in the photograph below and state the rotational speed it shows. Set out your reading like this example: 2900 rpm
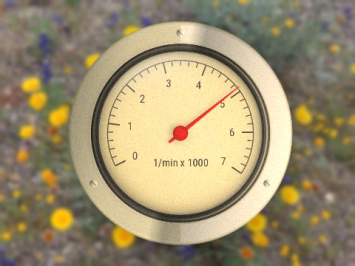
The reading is 4900 rpm
